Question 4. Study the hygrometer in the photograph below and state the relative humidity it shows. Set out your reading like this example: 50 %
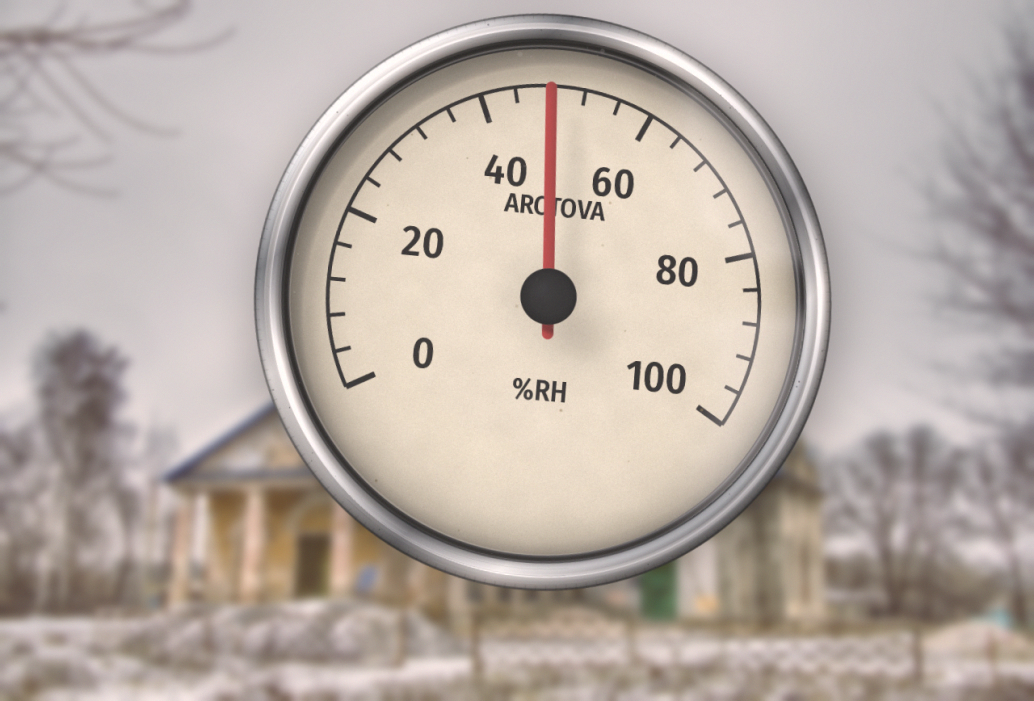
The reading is 48 %
